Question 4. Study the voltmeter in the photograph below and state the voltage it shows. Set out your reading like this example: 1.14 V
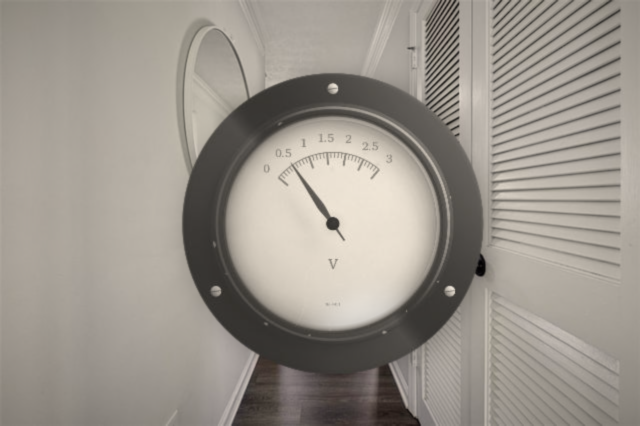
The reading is 0.5 V
